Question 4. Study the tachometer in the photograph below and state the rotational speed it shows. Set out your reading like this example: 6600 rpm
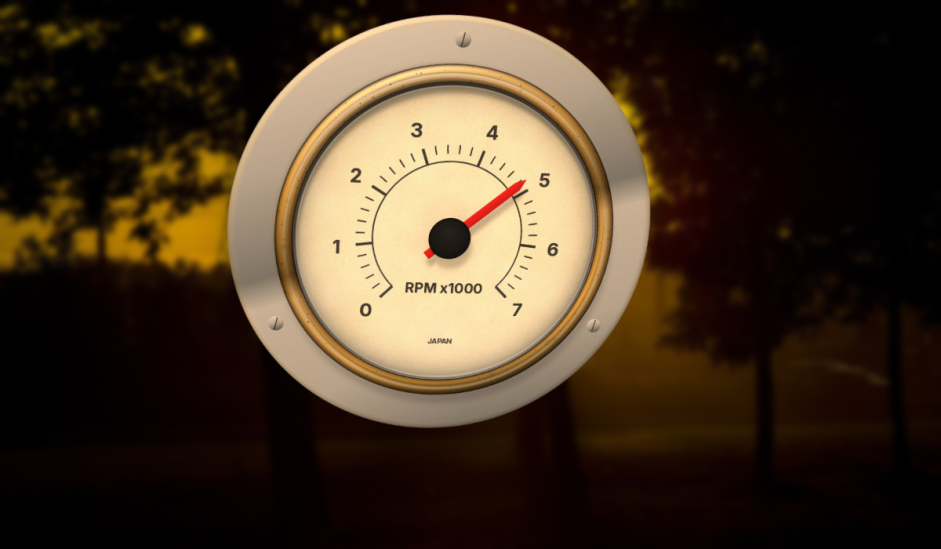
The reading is 4800 rpm
